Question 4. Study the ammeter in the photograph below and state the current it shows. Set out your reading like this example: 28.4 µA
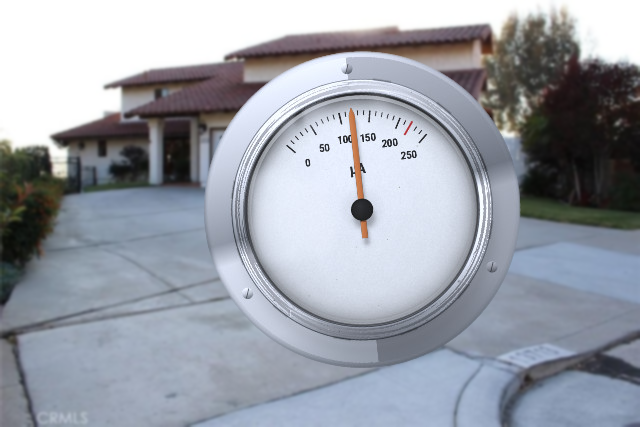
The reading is 120 µA
